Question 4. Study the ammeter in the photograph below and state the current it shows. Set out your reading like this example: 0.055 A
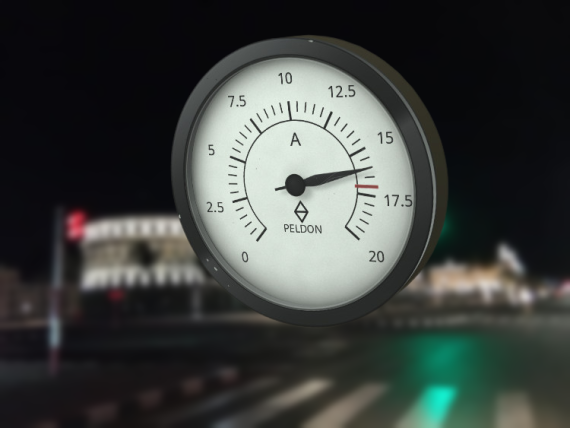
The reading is 16 A
